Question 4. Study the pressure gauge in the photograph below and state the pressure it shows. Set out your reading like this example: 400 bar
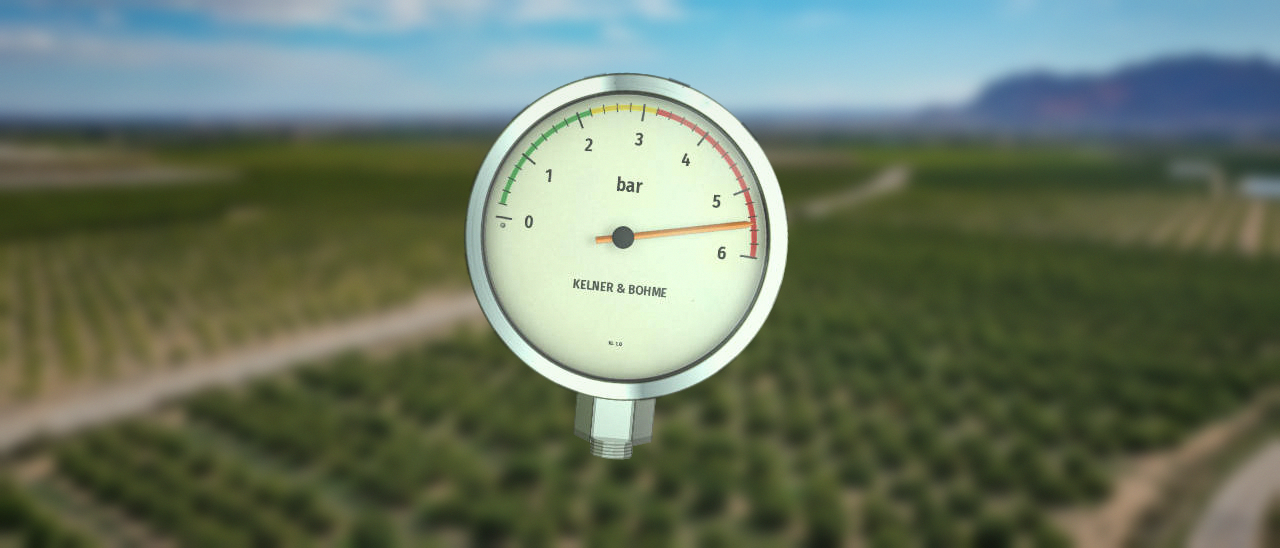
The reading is 5.5 bar
